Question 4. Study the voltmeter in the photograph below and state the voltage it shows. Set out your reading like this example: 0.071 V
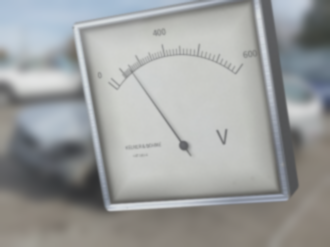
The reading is 250 V
